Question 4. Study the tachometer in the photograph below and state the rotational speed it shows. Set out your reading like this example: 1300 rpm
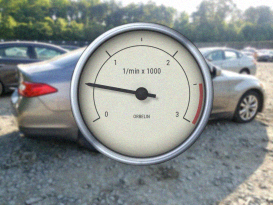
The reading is 500 rpm
